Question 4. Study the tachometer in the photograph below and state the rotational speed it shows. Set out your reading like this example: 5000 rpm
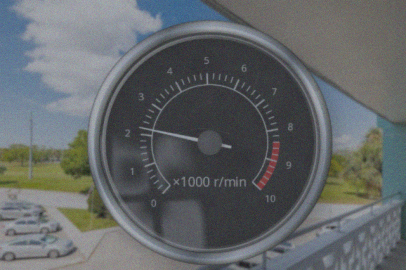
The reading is 2200 rpm
